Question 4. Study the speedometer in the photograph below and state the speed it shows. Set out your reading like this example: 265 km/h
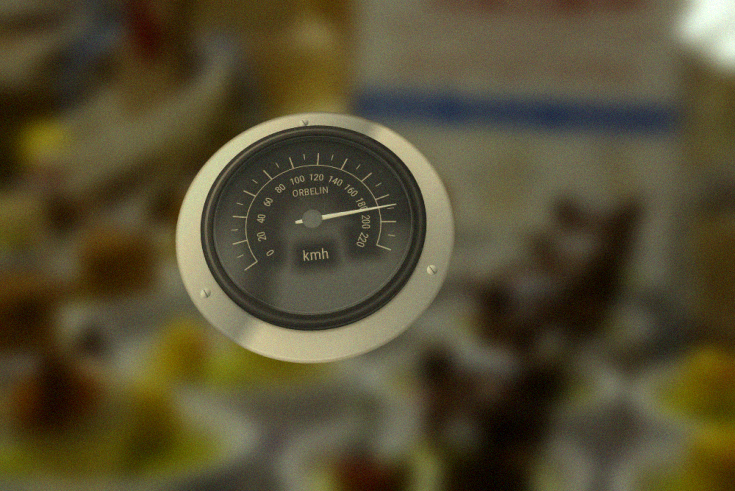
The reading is 190 km/h
